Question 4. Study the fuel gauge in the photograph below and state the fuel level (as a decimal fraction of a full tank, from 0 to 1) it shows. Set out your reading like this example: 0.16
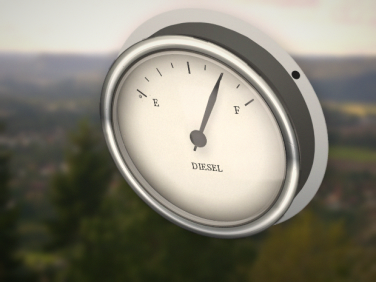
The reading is 0.75
